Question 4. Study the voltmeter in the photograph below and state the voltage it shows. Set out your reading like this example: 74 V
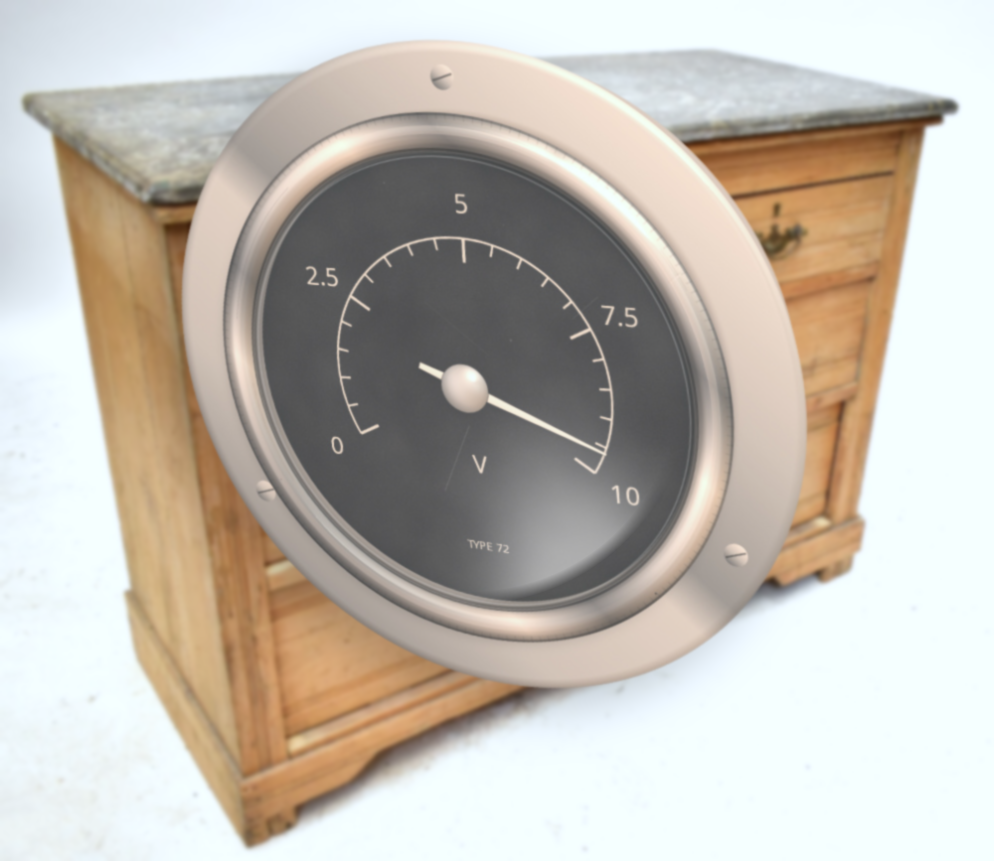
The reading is 9.5 V
